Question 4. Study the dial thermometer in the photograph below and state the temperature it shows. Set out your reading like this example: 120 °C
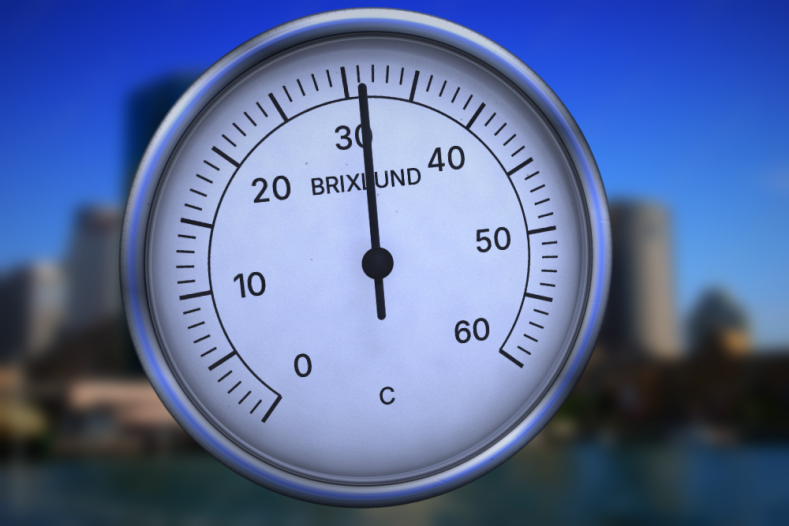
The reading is 31 °C
